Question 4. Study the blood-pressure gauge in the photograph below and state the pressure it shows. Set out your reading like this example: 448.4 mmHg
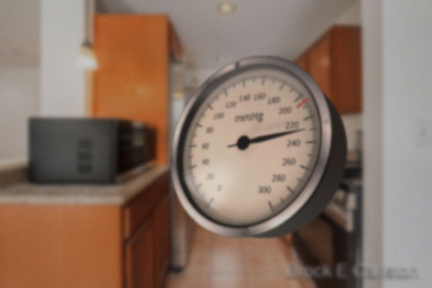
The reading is 230 mmHg
